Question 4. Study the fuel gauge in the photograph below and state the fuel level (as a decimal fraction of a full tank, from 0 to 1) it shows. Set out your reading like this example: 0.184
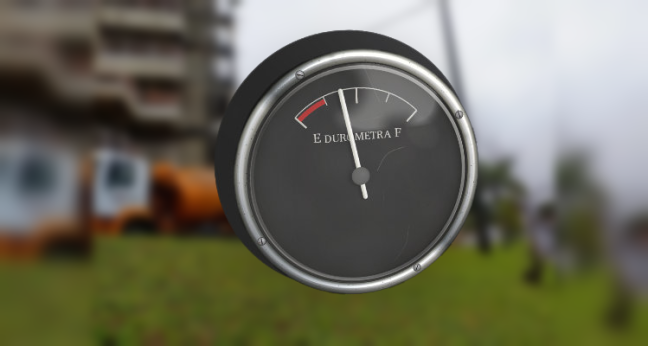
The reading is 0.375
